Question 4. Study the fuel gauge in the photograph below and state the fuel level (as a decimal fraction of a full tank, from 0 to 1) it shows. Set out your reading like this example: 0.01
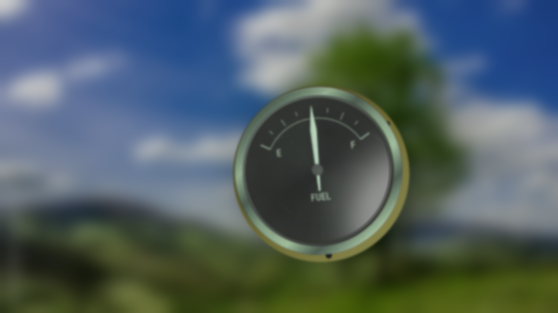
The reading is 0.5
